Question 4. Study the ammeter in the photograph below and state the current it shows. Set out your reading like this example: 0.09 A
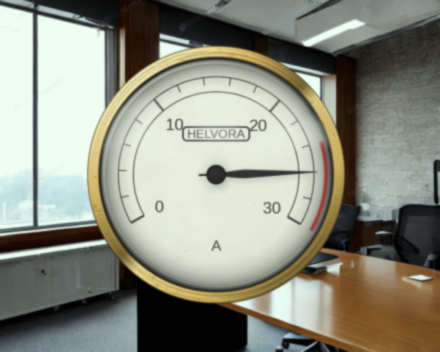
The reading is 26 A
